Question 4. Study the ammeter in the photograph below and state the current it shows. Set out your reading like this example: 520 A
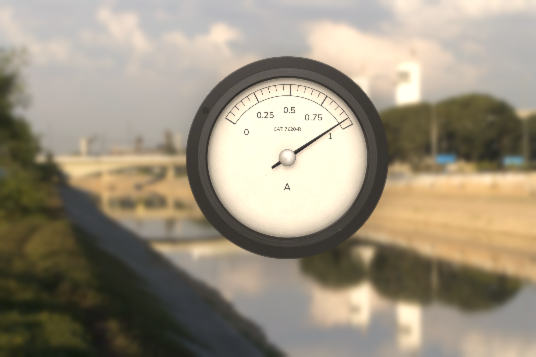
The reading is 0.95 A
